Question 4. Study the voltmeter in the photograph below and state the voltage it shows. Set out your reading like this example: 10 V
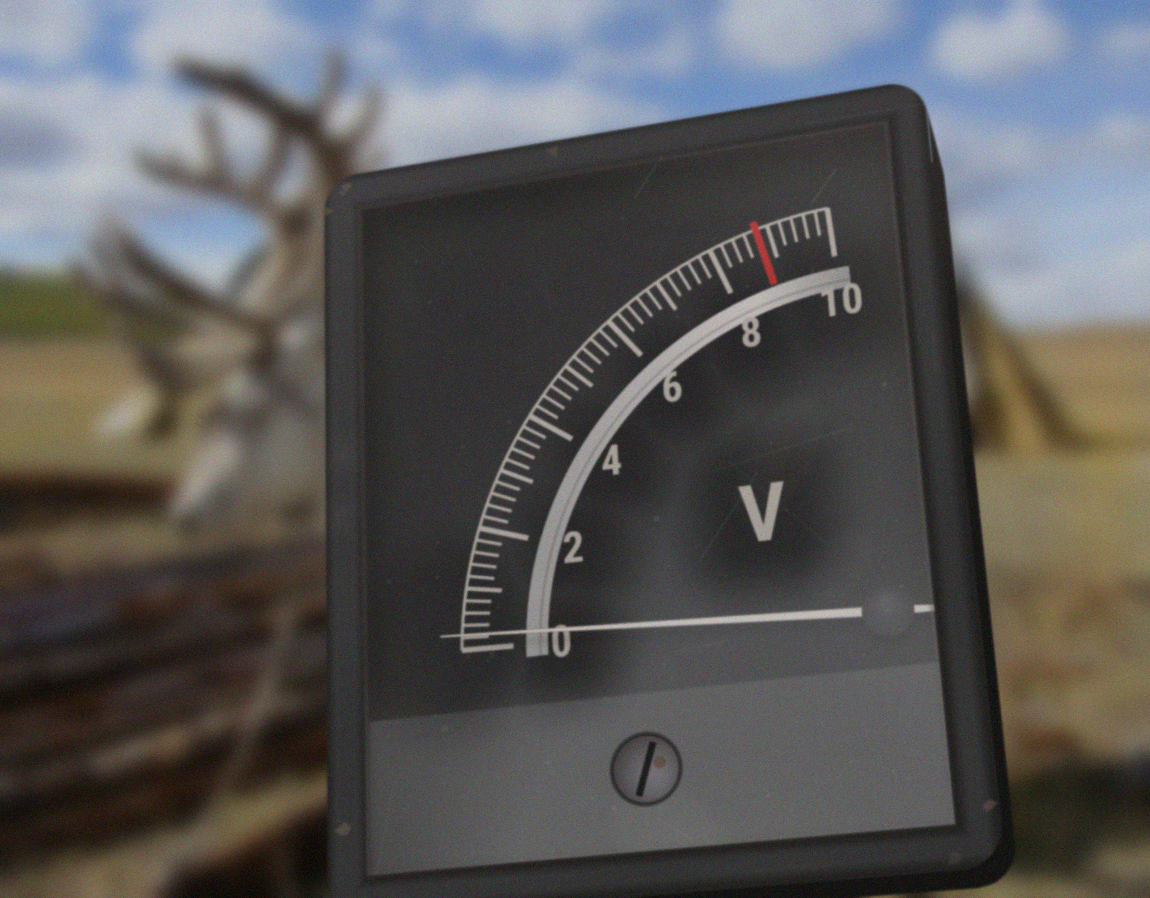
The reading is 0.2 V
